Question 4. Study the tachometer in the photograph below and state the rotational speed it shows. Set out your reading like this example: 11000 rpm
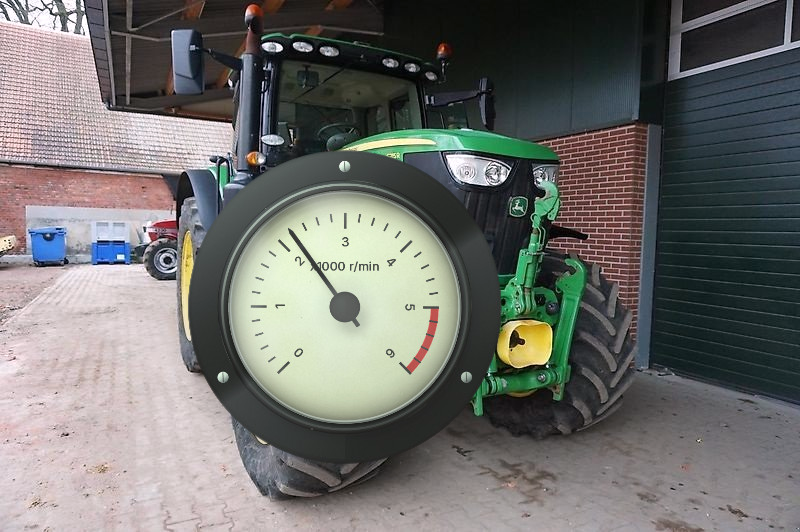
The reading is 2200 rpm
